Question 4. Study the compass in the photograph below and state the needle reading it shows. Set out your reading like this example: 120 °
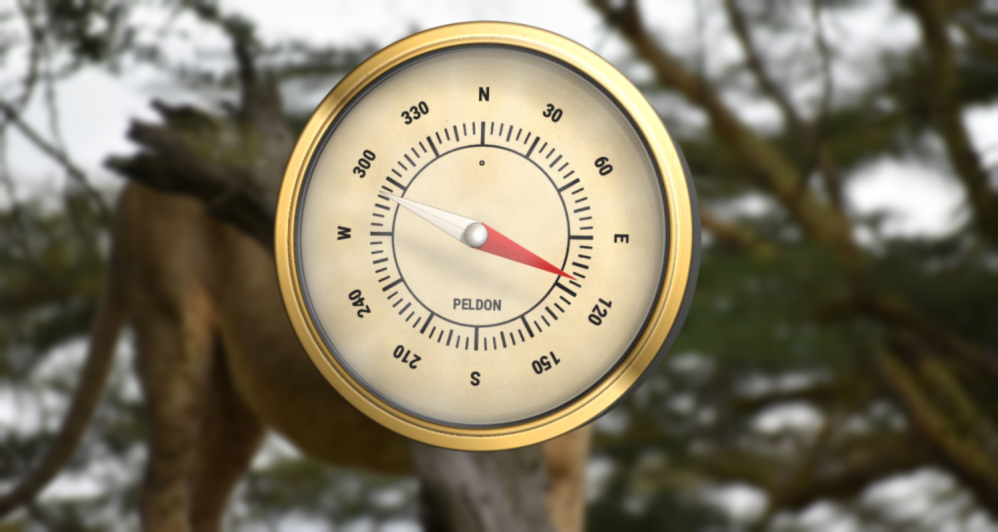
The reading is 112.5 °
